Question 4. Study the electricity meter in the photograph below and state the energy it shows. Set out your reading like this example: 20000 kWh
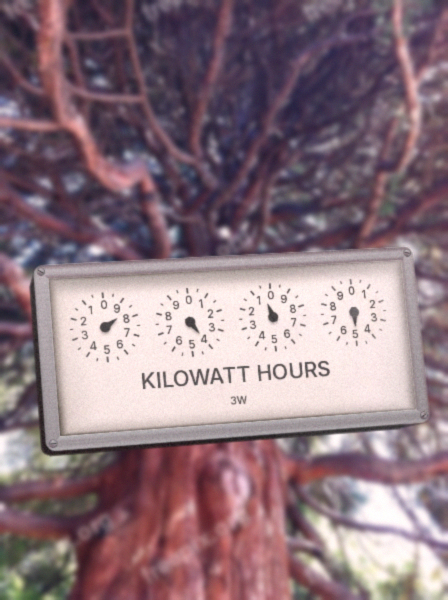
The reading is 8405 kWh
